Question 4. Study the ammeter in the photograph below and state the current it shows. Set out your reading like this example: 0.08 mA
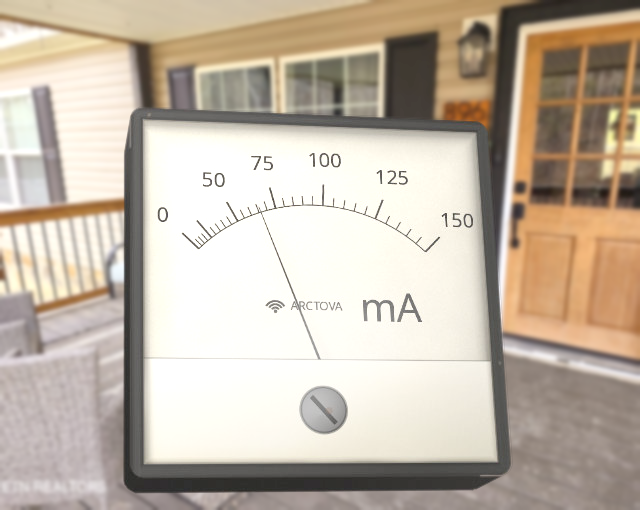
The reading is 65 mA
